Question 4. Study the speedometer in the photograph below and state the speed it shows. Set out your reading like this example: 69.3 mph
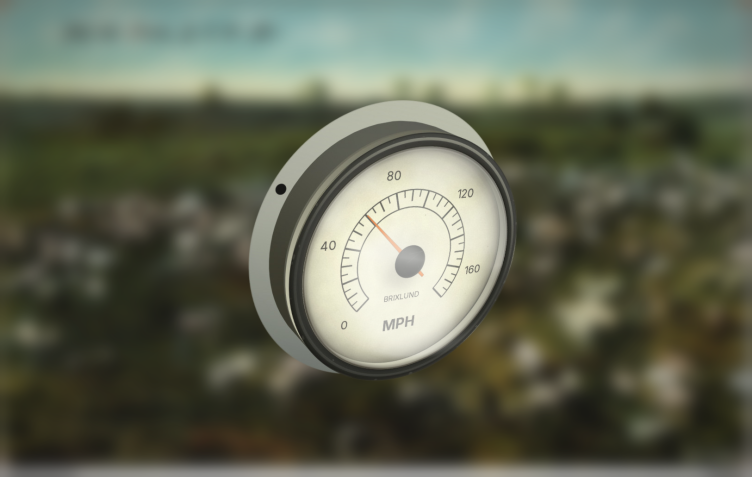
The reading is 60 mph
